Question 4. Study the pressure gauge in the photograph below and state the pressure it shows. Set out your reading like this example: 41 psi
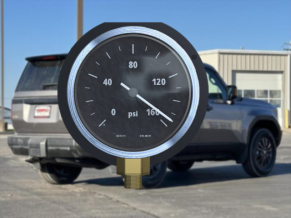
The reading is 155 psi
